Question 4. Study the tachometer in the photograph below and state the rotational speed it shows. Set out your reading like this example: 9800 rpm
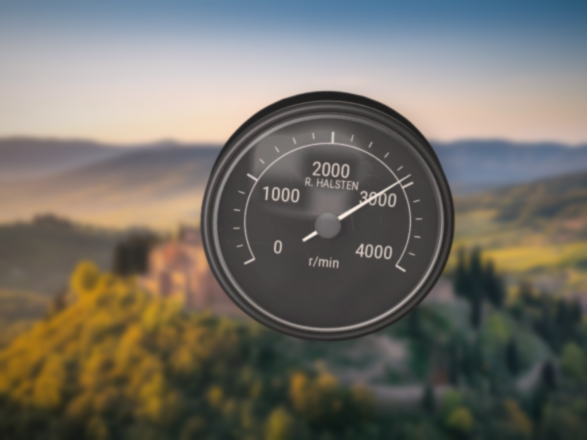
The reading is 2900 rpm
